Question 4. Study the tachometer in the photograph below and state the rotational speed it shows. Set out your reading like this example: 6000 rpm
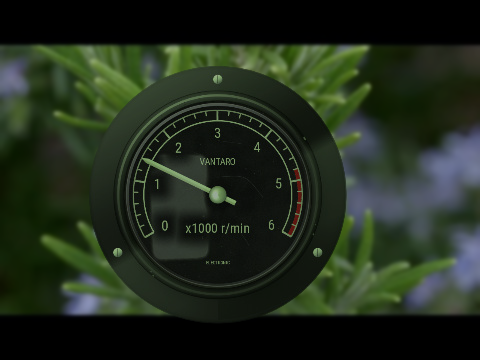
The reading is 1400 rpm
